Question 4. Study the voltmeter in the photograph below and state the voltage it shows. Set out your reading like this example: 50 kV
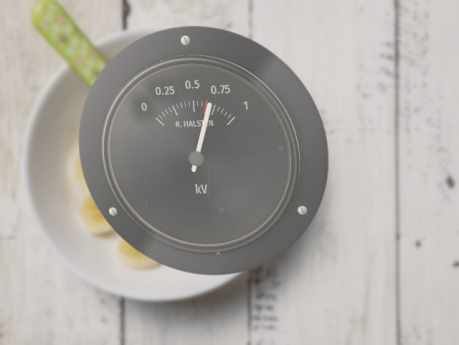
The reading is 0.7 kV
